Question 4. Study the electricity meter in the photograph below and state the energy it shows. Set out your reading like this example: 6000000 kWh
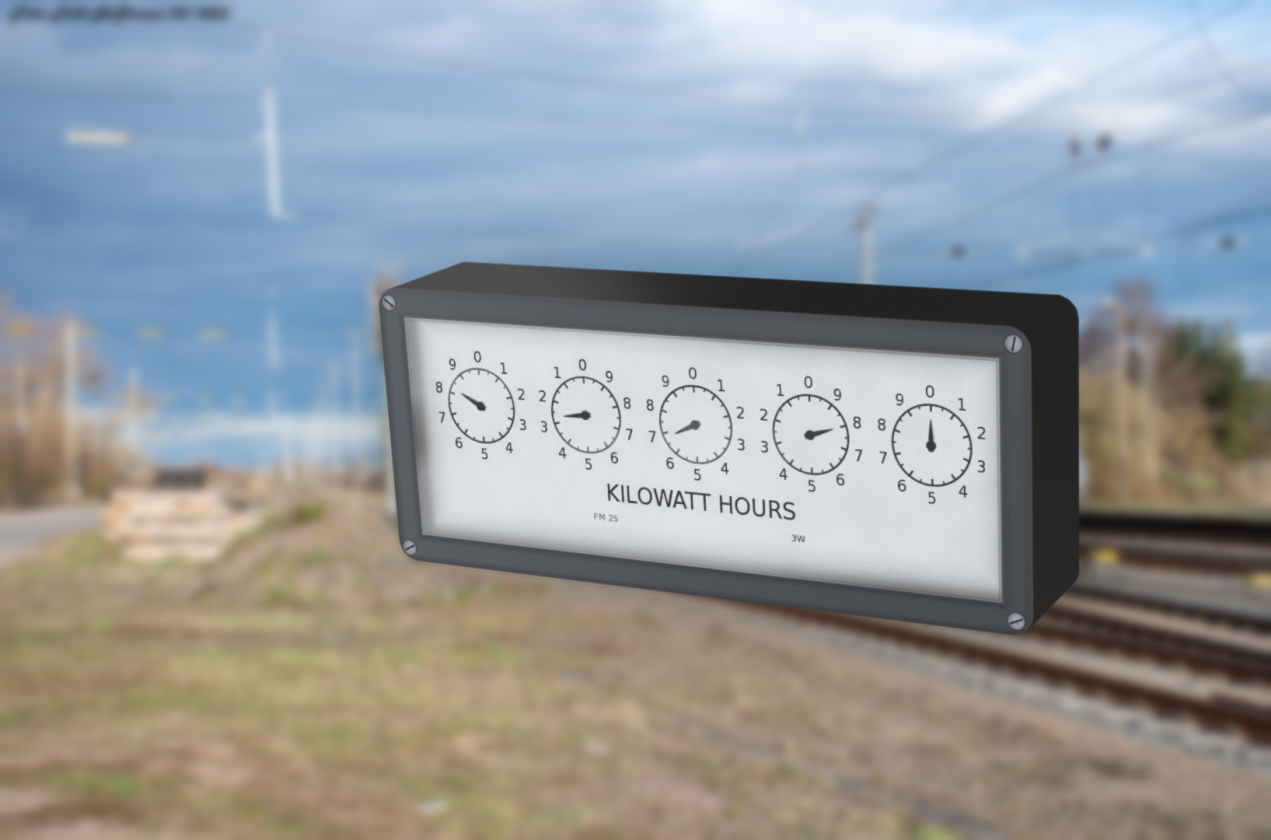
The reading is 82680 kWh
